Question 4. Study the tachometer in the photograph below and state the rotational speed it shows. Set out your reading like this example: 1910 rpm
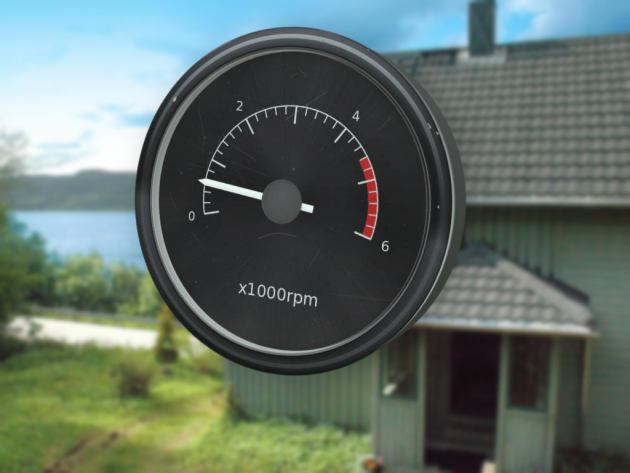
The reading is 600 rpm
